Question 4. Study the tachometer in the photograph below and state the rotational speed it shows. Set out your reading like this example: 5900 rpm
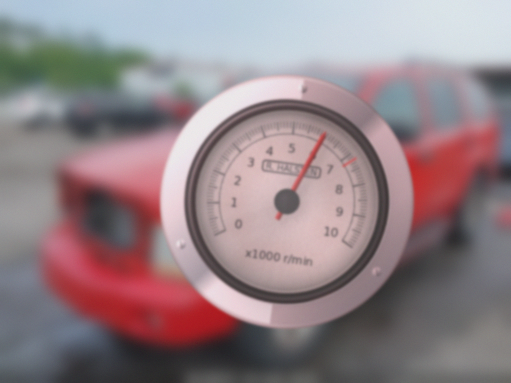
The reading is 6000 rpm
